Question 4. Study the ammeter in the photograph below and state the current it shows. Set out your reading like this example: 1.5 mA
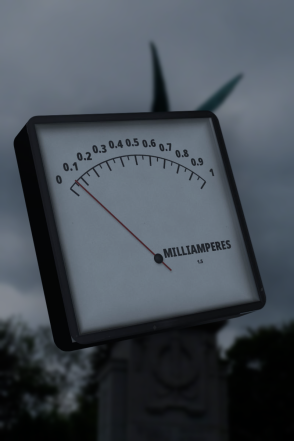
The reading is 0.05 mA
